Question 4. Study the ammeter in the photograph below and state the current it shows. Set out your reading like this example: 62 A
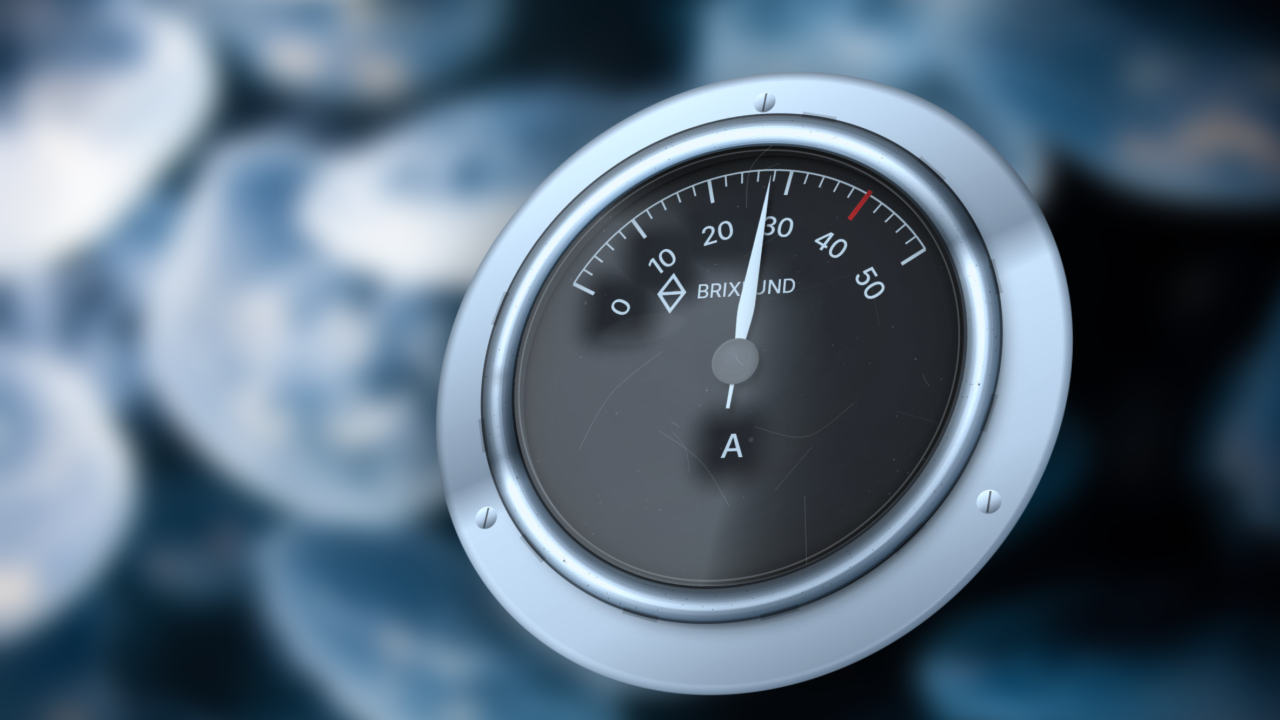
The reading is 28 A
